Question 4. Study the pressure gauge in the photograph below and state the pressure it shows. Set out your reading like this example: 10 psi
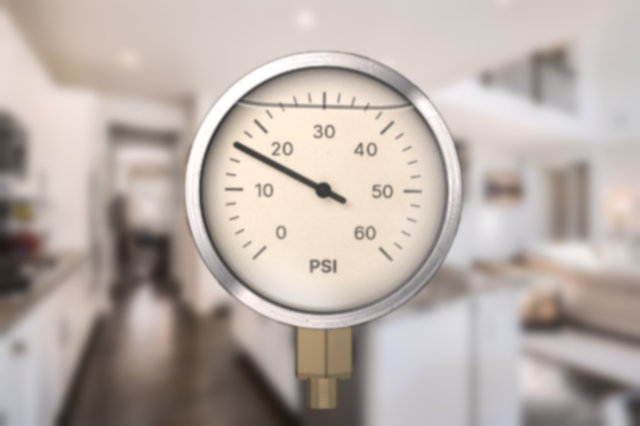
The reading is 16 psi
